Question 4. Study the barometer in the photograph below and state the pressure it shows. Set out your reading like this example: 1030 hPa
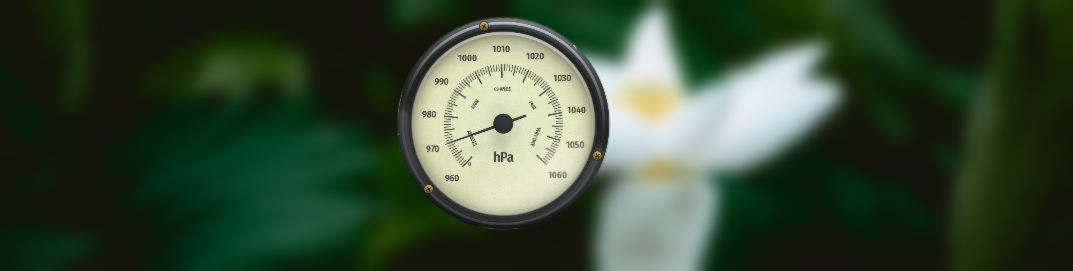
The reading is 970 hPa
